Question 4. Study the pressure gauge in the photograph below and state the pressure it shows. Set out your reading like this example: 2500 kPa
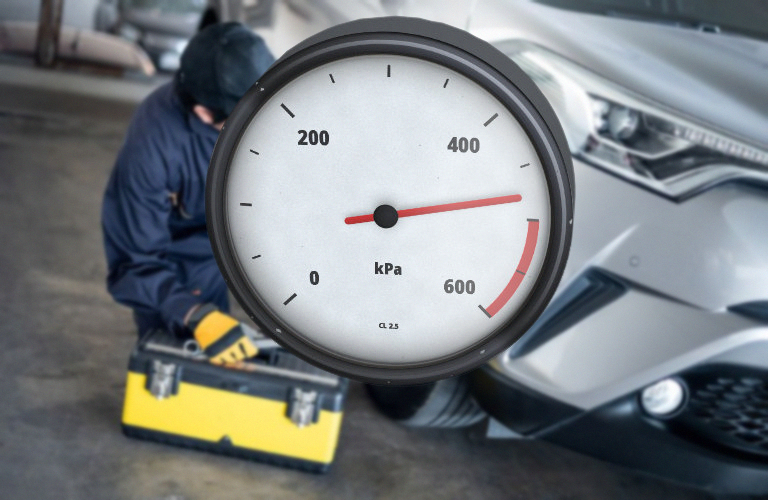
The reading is 475 kPa
